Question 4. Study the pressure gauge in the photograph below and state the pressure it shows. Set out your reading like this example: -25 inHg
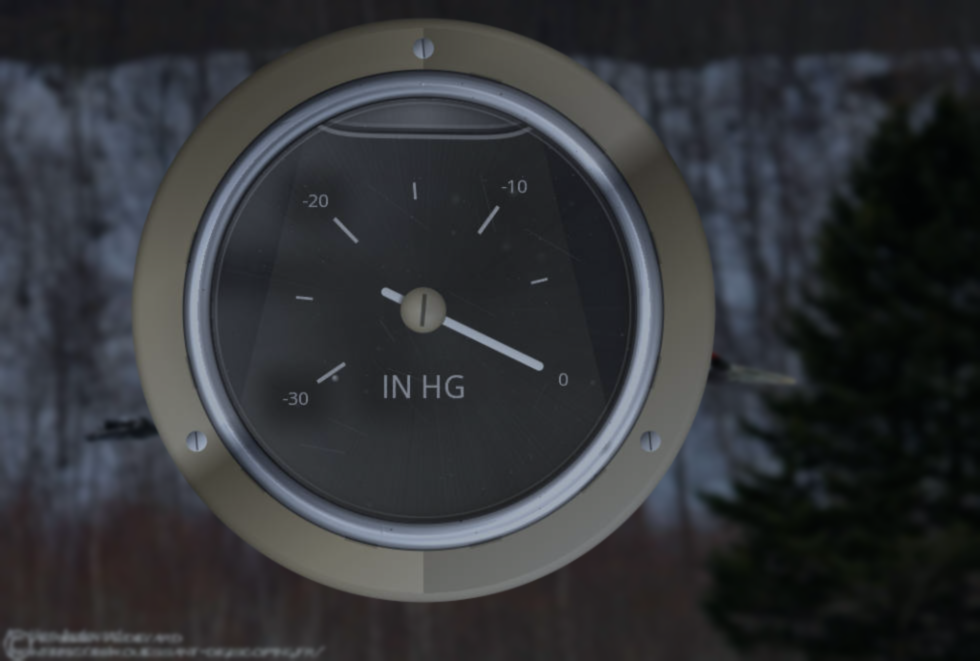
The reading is 0 inHg
